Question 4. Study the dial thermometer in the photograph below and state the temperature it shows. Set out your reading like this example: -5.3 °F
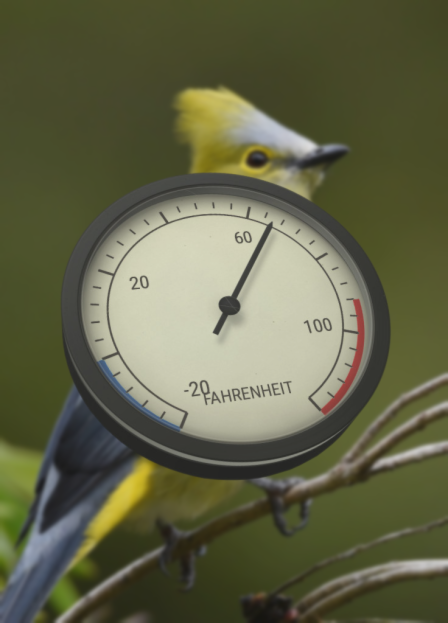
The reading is 66 °F
